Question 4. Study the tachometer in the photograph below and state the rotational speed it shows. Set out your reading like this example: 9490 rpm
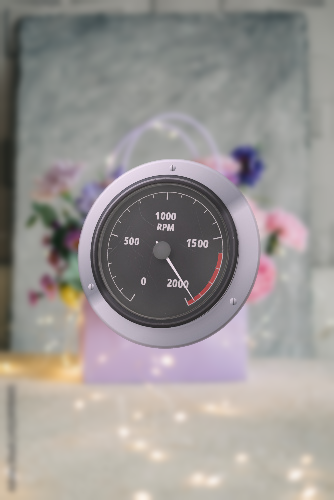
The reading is 1950 rpm
